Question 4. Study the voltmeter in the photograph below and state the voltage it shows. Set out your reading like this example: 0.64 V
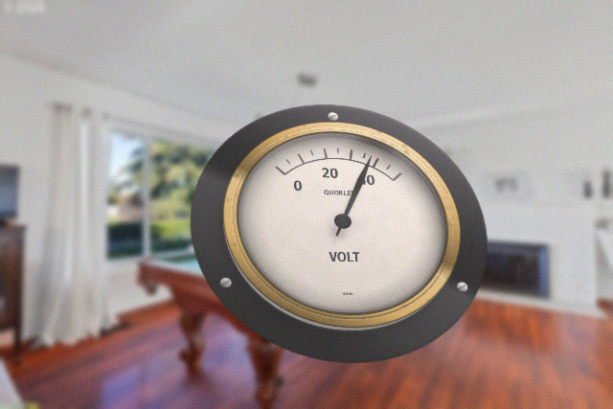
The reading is 37.5 V
